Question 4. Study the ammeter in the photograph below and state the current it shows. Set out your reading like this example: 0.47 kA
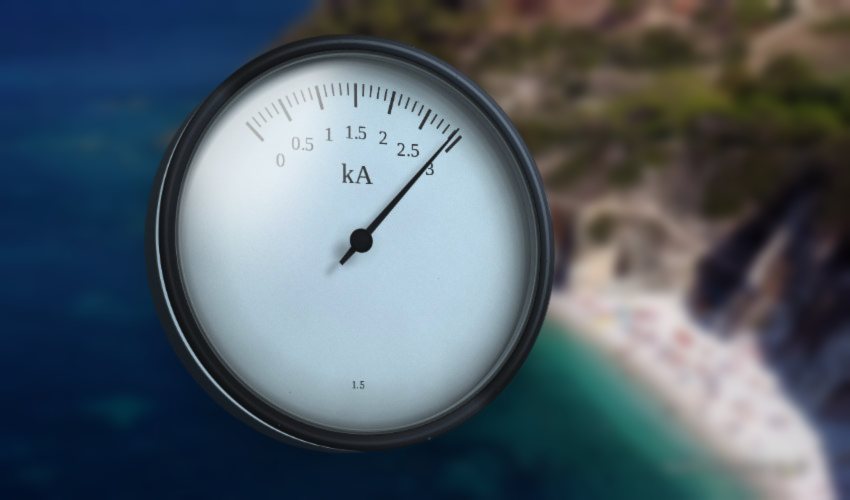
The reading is 2.9 kA
